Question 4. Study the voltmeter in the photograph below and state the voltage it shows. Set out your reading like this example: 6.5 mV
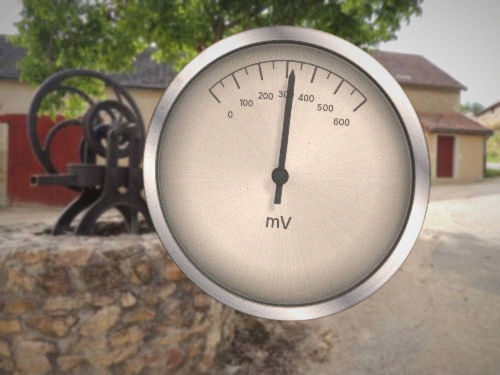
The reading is 325 mV
